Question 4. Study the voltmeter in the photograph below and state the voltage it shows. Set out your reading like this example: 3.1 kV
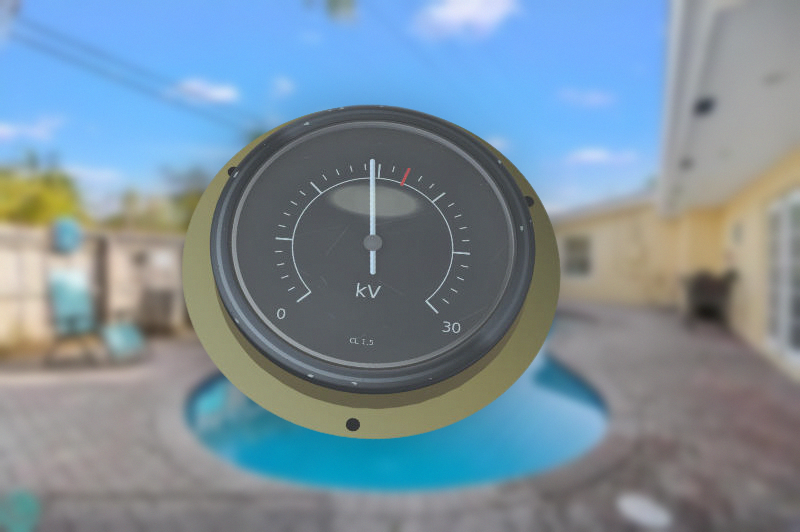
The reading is 14.5 kV
